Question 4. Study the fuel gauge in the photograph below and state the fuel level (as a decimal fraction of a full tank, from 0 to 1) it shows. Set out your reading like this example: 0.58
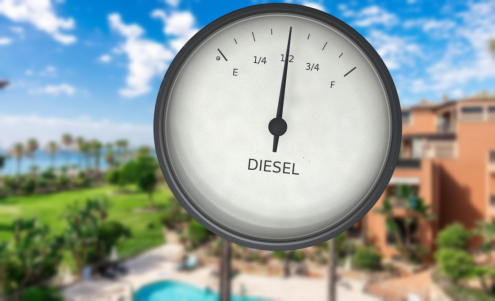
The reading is 0.5
